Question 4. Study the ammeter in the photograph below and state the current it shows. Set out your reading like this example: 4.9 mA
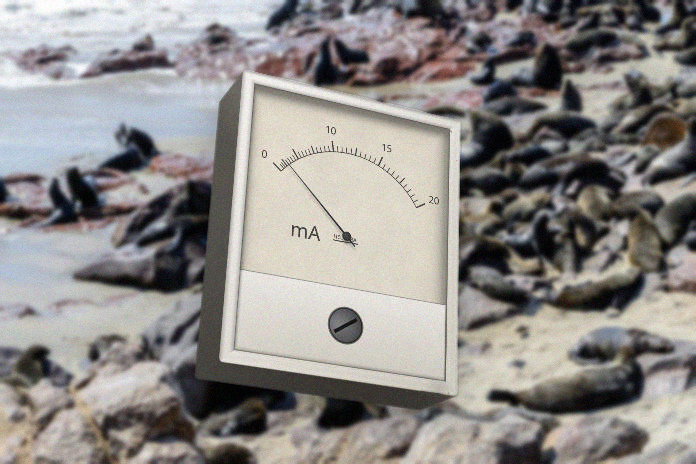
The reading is 2.5 mA
